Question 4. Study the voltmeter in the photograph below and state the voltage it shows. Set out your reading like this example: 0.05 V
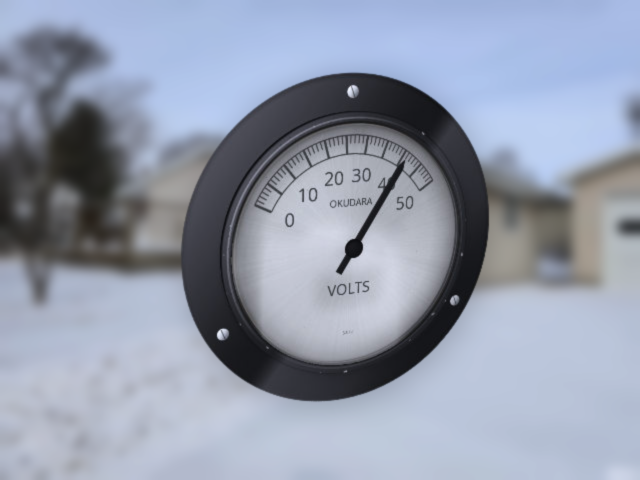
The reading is 40 V
